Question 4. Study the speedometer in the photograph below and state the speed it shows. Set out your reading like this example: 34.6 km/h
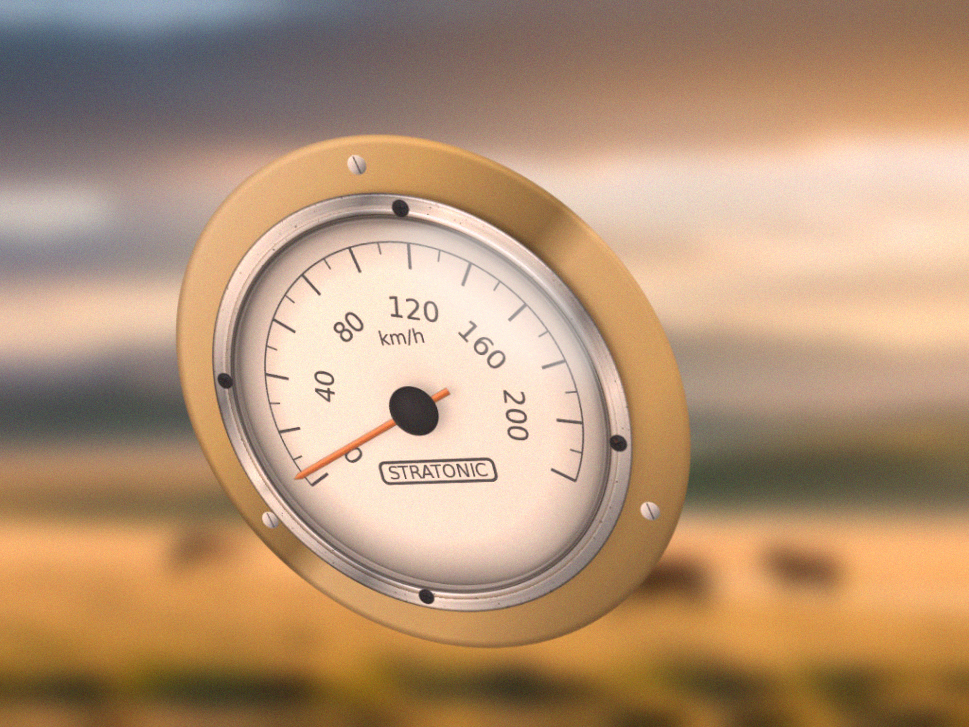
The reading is 5 km/h
